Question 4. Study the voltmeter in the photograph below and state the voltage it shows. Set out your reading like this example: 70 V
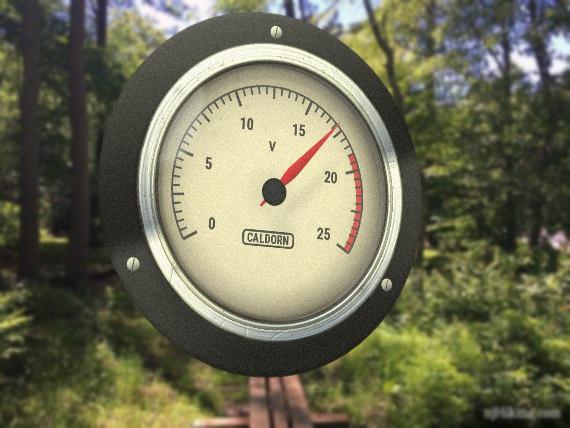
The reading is 17 V
